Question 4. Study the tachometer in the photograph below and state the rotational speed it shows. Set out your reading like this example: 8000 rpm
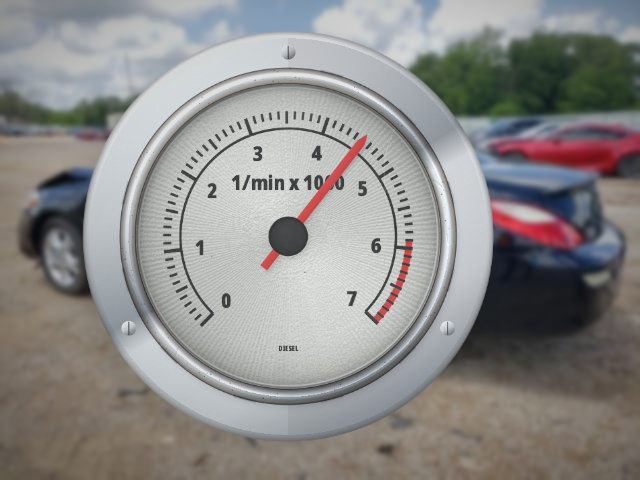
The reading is 4500 rpm
